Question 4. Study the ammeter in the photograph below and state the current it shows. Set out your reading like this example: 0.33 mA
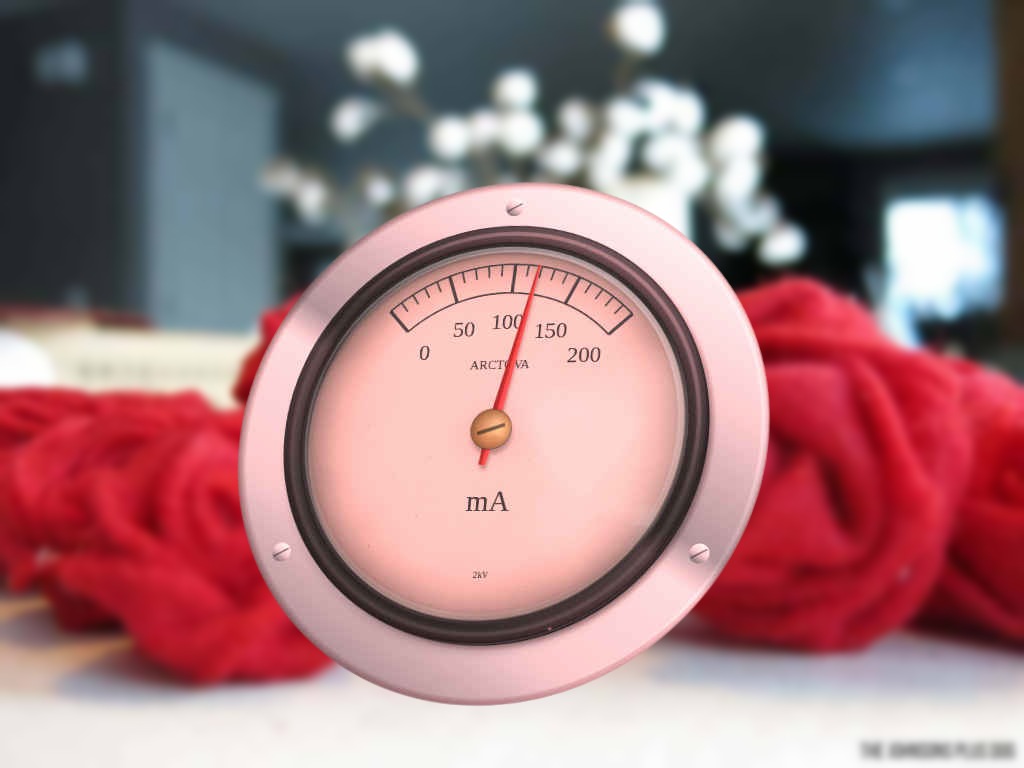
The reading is 120 mA
